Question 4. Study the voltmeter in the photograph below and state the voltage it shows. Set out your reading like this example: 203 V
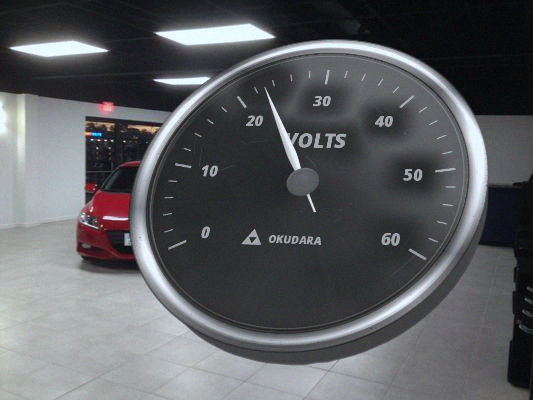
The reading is 23 V
